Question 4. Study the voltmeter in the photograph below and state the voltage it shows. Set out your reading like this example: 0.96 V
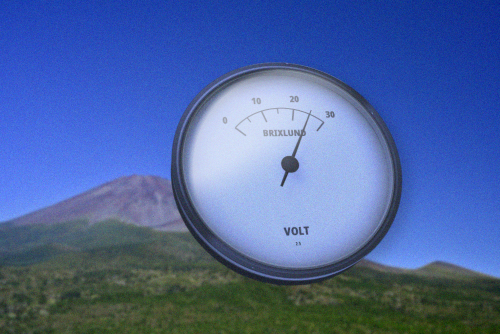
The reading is 25 V
